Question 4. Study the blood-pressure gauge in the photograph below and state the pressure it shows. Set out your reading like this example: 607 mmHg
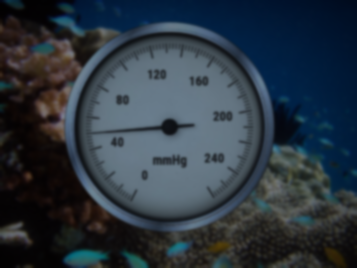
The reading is 50 mmHg
